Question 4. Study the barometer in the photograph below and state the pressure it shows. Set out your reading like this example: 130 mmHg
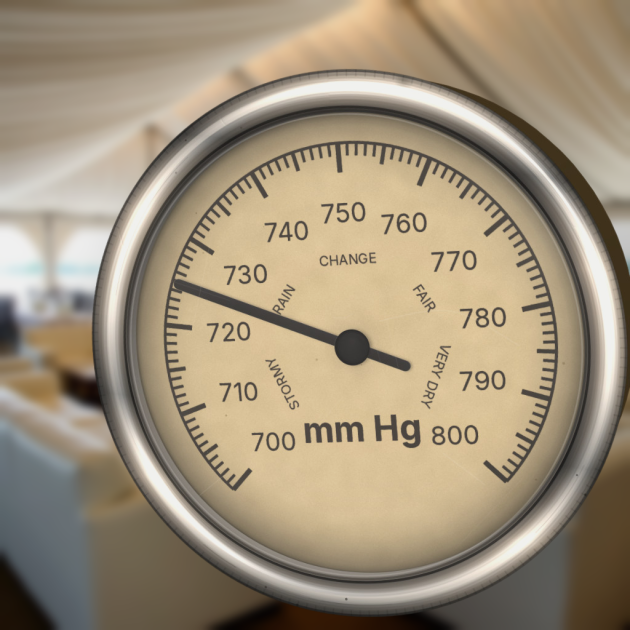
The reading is 725 mmHg
